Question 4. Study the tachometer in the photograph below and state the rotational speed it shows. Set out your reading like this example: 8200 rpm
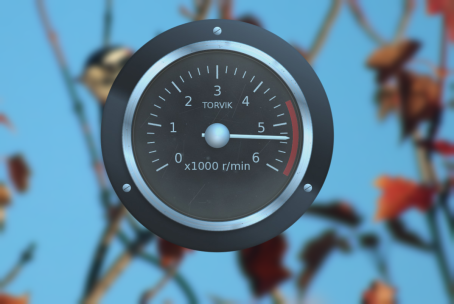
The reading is 5300 rpm
